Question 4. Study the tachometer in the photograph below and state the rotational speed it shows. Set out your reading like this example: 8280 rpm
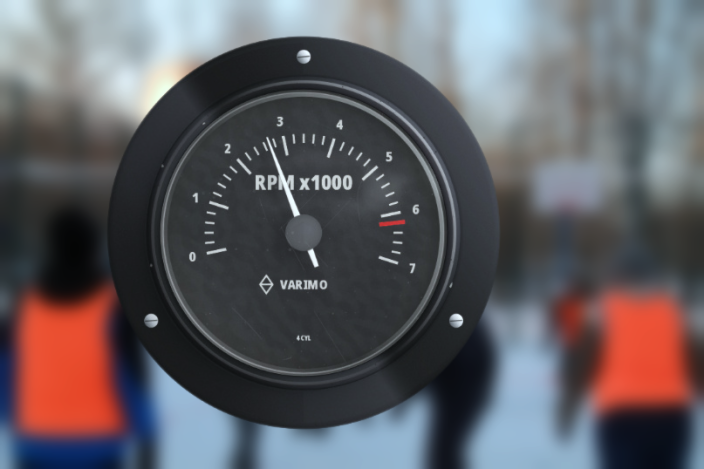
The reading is 2700 rpm
